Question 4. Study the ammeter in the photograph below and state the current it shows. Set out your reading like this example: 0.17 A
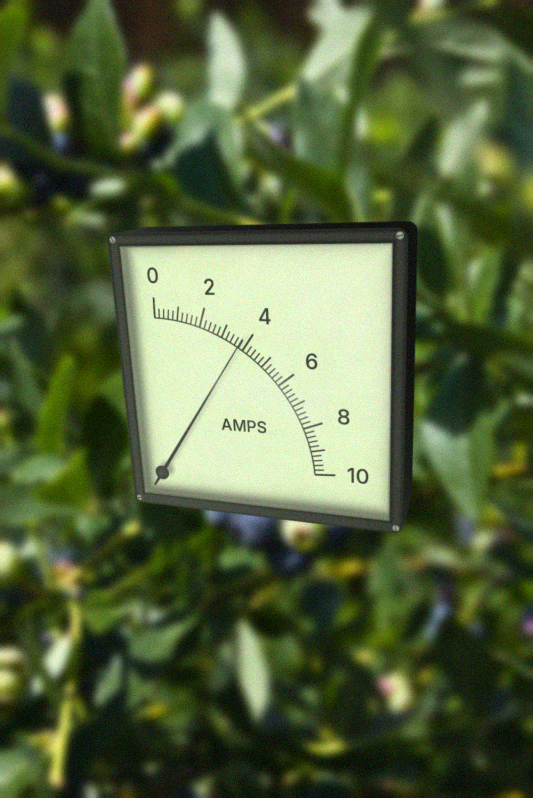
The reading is 3.8 A
